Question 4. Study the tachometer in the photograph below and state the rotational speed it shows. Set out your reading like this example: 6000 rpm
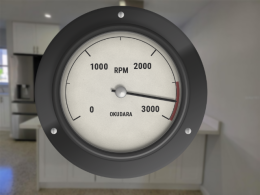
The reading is 2750 rpm
